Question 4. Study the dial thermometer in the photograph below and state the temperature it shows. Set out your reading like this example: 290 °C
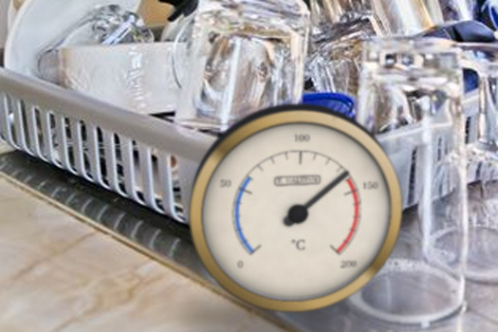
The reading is 135 °C
